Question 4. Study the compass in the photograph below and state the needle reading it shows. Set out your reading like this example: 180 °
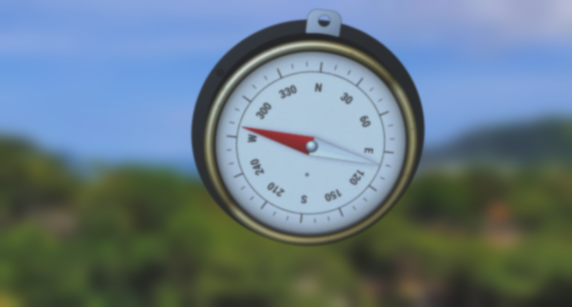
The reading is 280 °
